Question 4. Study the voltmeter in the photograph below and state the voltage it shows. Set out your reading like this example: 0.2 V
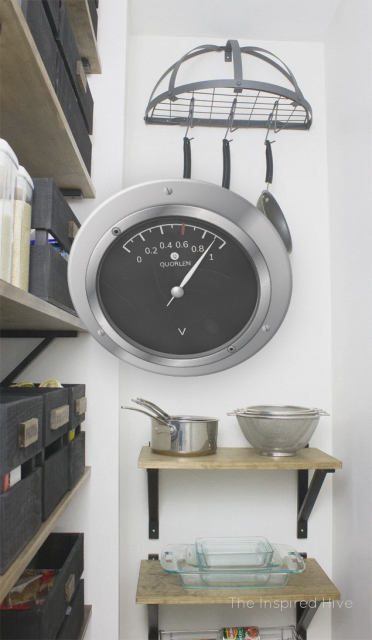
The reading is 0.9 V
